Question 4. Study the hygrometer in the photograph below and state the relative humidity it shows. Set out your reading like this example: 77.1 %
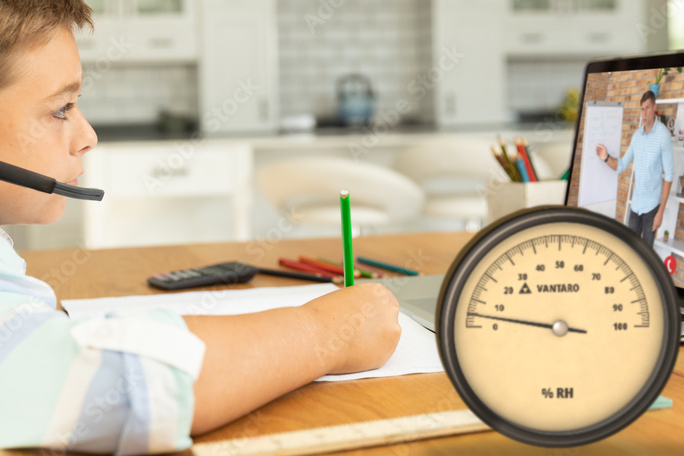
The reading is 5 %
